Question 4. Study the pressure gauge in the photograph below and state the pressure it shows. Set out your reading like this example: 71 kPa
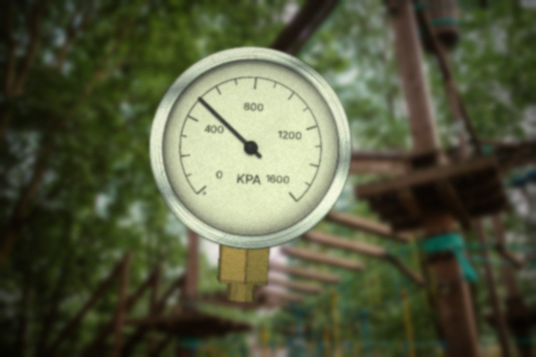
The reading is 500 kPa
